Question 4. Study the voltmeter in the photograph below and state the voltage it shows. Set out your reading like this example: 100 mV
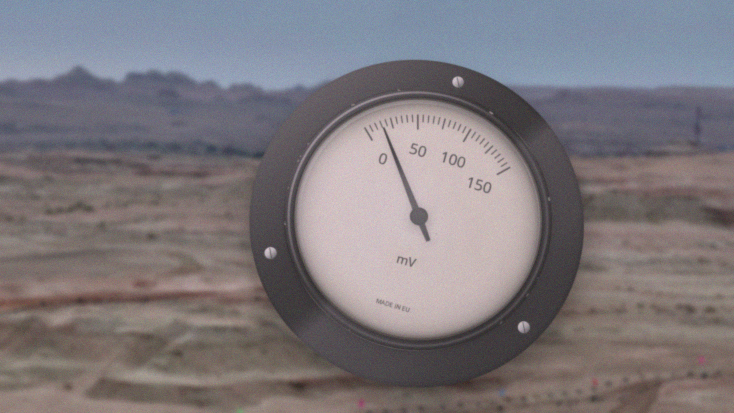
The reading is 15 mV
